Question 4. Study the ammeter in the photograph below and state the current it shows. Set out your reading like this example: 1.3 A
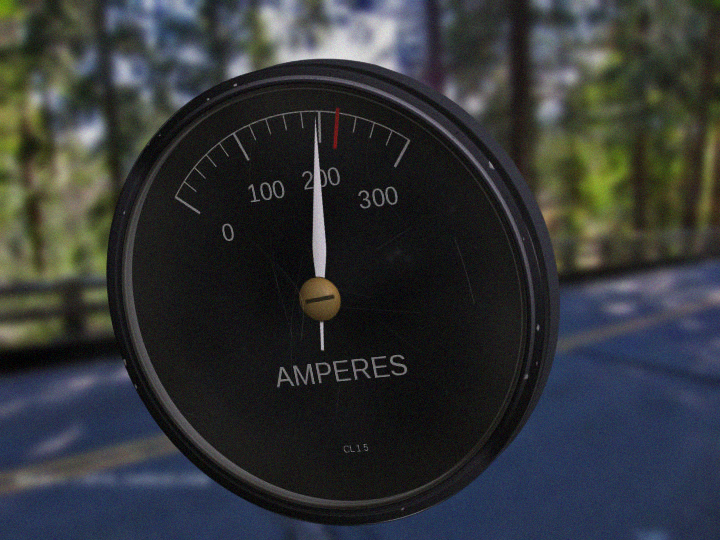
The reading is 200 A
